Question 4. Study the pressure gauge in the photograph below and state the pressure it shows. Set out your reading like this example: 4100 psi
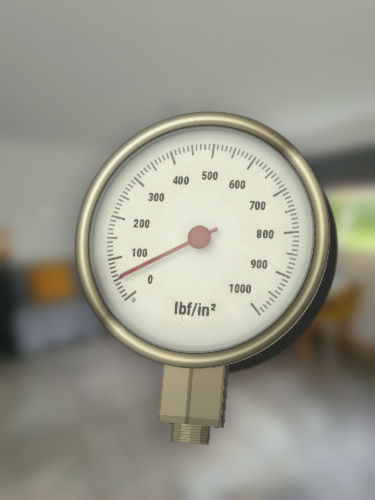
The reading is 50 psi
